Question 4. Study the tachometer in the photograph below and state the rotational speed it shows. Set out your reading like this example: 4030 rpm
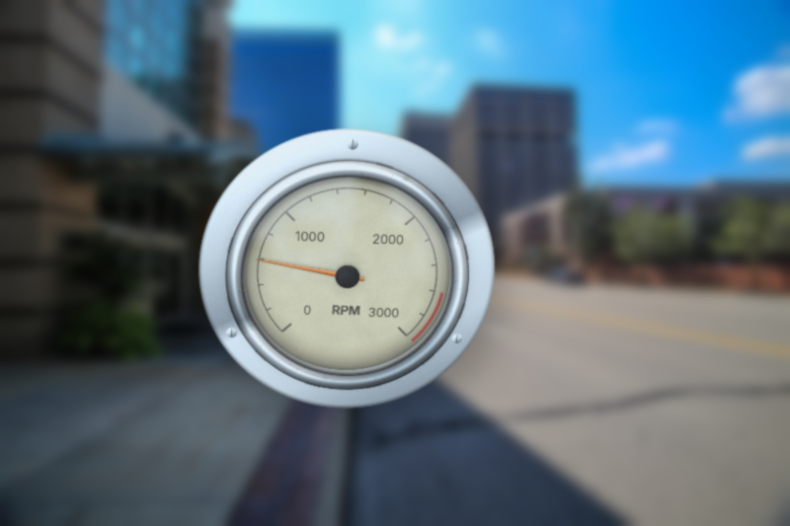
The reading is 600 rpm
